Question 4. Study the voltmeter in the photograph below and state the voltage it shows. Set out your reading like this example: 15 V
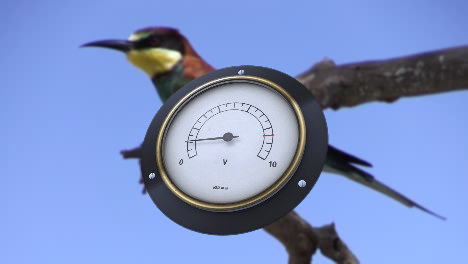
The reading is 1 V
